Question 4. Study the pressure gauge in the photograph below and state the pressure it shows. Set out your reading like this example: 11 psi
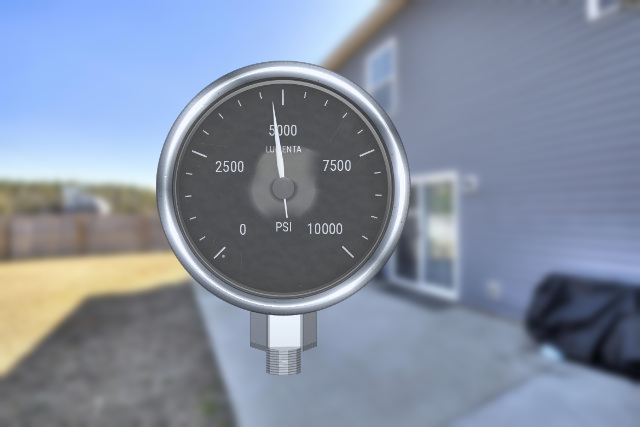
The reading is 4750 psi
